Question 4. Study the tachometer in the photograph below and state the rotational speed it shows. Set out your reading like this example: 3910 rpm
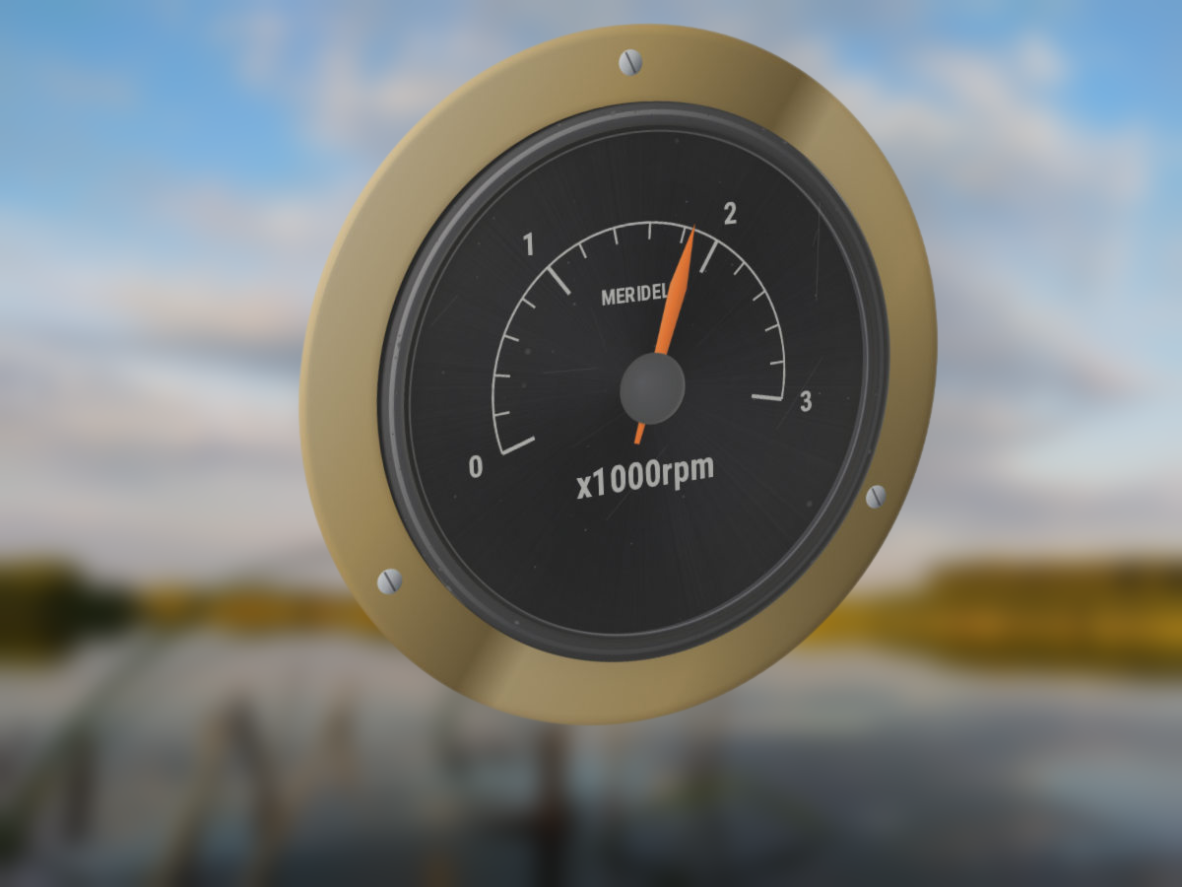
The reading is 1800 rpm
